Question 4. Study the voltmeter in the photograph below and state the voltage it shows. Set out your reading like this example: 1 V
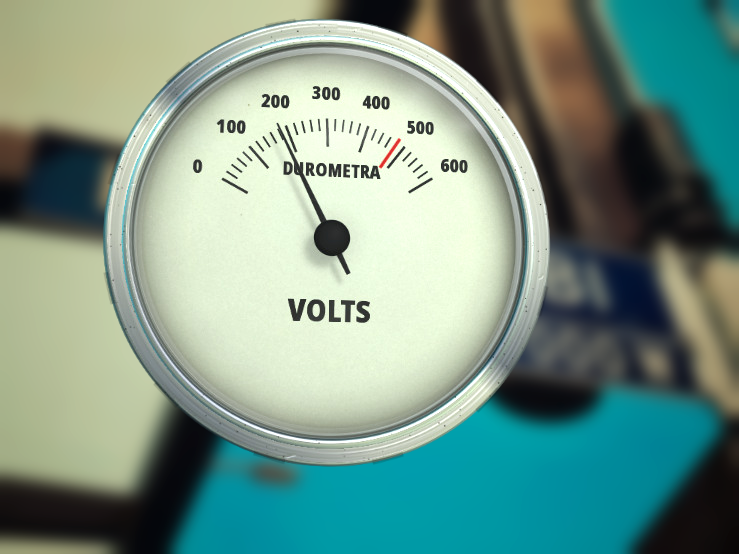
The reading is 180 V
